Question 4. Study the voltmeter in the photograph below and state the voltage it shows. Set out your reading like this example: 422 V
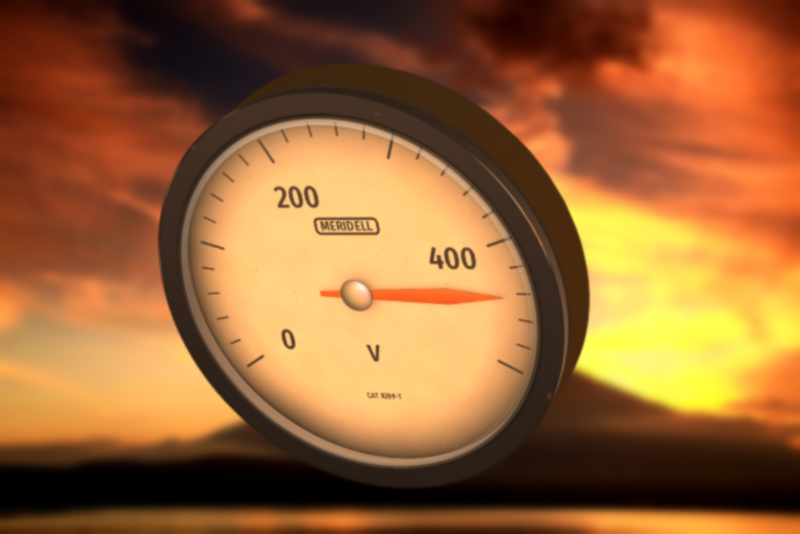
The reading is 440 V
